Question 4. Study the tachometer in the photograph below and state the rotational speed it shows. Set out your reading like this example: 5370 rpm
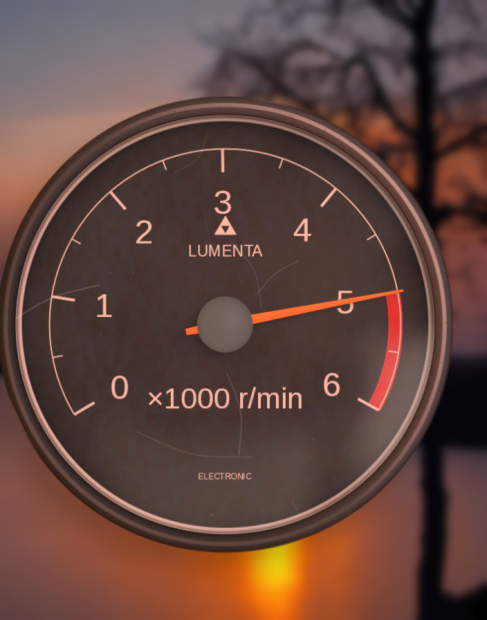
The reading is 5000 rpm
